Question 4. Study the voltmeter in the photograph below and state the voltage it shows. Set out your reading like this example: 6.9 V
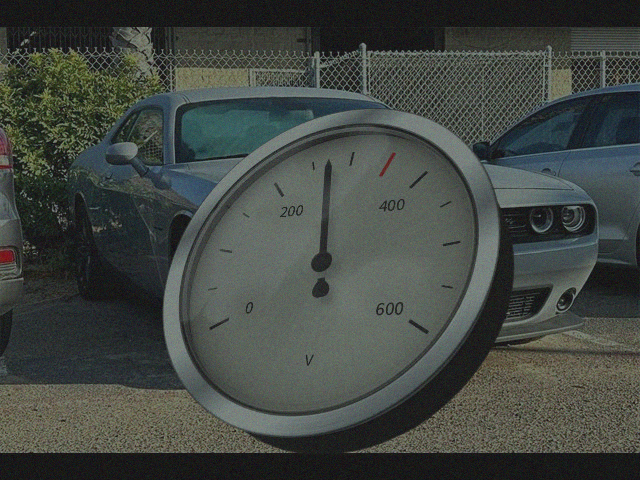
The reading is 275 V
